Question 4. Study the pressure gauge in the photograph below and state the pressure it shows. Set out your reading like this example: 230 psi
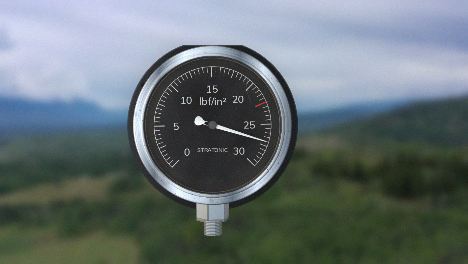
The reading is 27 psi
